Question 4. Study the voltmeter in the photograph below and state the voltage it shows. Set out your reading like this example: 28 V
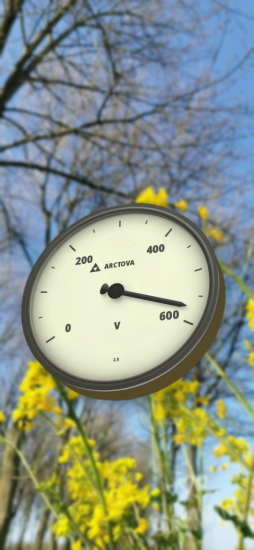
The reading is 575 V
